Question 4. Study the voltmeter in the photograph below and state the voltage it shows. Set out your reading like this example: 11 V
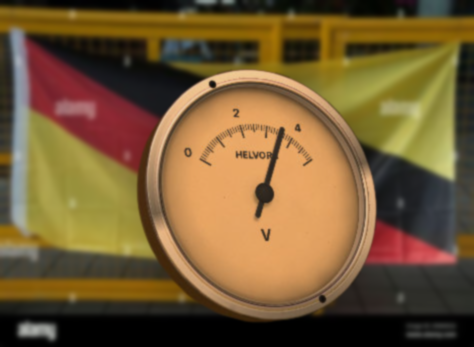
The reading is 3.5 V
